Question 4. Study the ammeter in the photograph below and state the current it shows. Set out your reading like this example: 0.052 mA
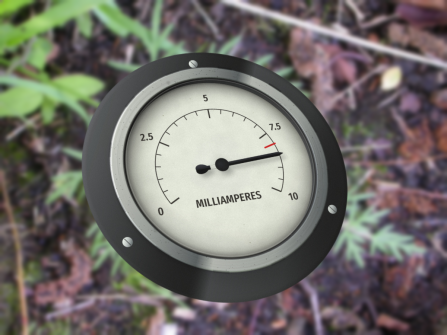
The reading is 8.5 mA
